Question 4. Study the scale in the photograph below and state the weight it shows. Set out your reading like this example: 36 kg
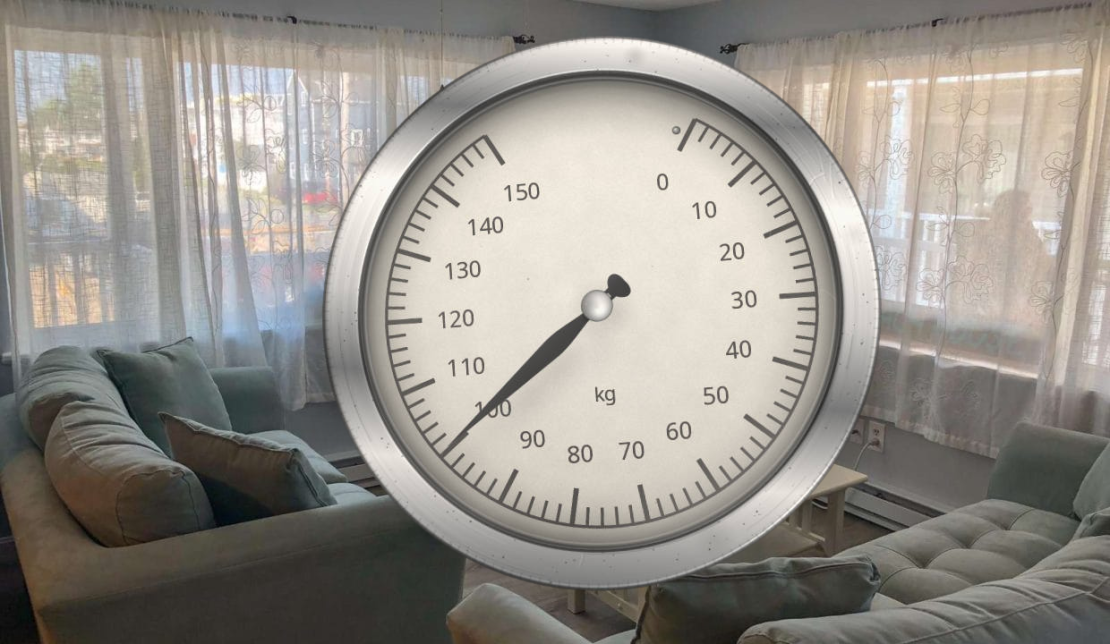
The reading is 100 kg
